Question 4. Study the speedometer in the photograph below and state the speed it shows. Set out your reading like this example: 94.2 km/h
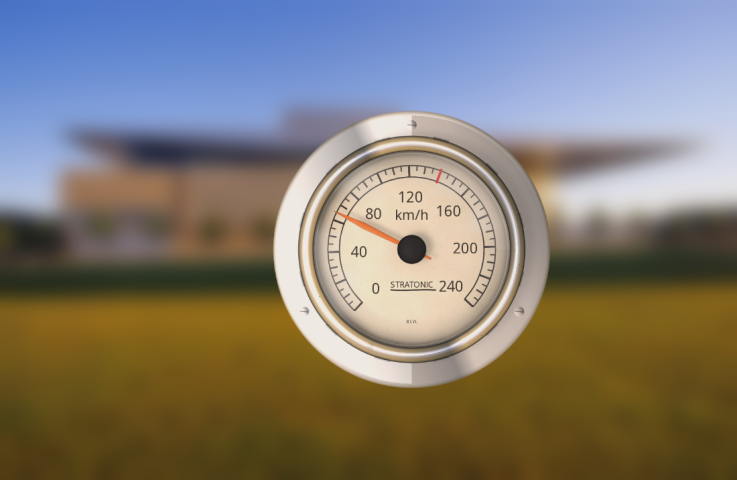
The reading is 65 km/h
